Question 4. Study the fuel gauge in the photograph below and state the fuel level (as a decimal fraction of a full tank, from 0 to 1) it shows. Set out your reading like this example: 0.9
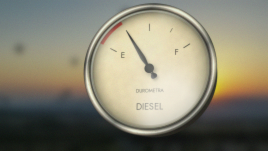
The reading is 0.25
